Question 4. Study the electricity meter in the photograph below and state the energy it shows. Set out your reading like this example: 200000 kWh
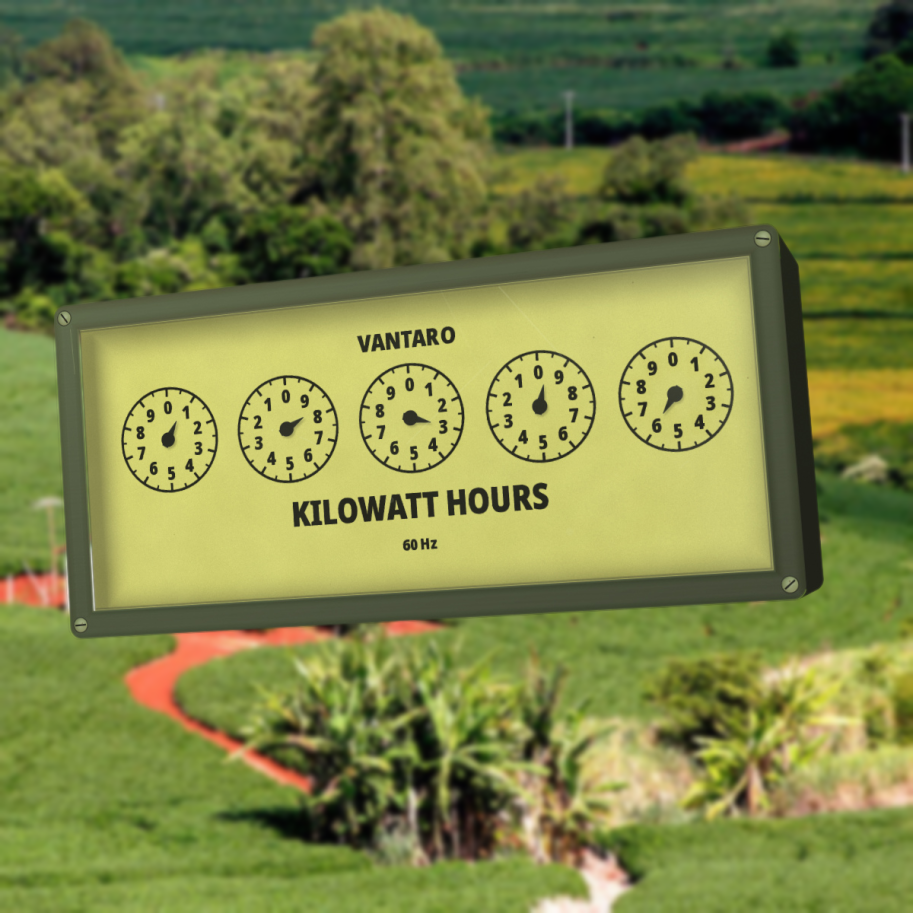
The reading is 8296 kWh
